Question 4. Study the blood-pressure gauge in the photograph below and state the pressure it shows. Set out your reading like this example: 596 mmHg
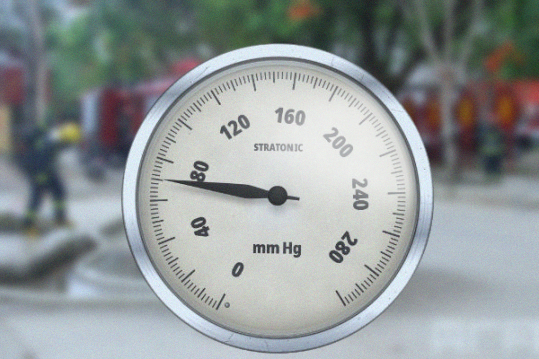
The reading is 70 mmHg
